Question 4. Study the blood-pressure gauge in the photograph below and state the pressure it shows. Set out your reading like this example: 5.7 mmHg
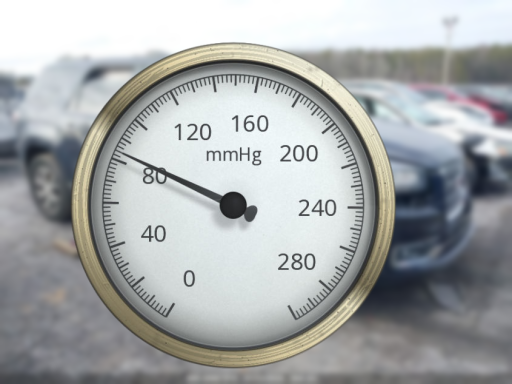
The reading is 84 mmHg
